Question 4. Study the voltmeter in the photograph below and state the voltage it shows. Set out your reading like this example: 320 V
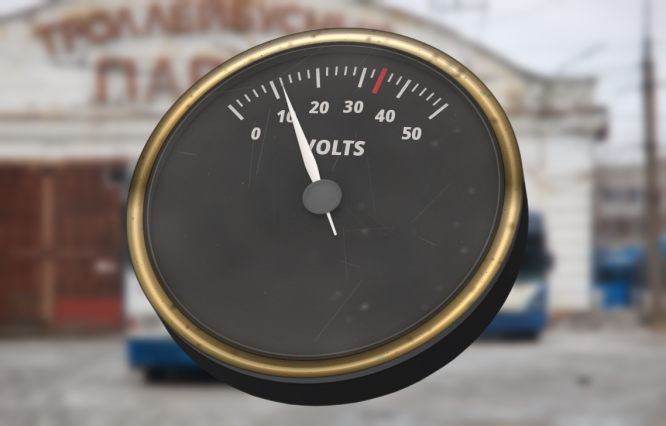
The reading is 12 V
